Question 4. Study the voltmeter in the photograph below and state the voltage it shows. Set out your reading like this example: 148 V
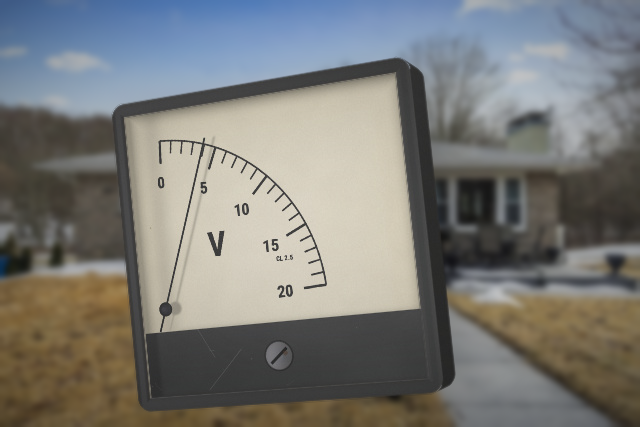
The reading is 4 V
